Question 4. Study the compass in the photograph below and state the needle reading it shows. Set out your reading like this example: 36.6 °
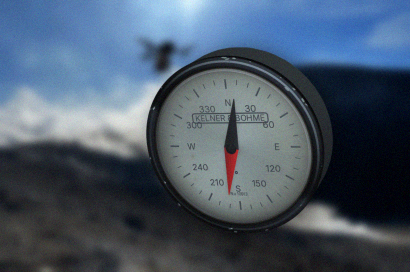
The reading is 190 °
